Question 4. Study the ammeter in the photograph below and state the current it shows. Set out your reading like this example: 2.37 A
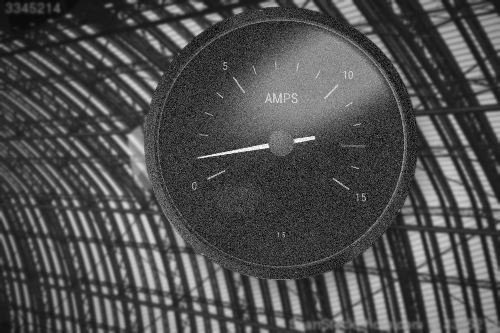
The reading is 1 A
